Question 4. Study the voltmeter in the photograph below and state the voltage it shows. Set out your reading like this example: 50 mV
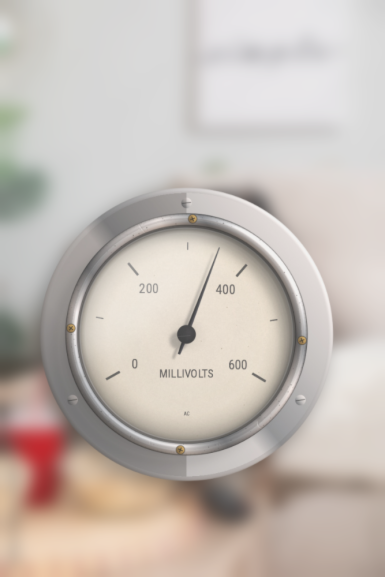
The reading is 350 mV
